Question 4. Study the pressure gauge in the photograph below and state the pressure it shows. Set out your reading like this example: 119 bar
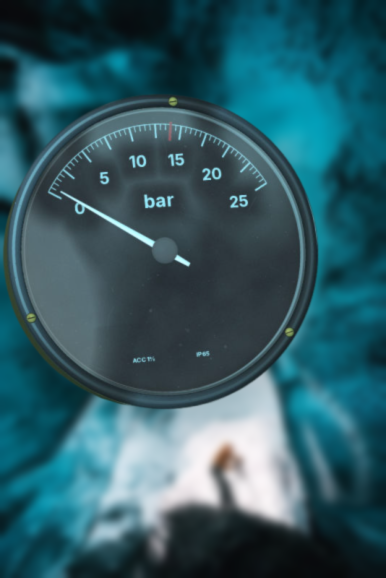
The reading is 0.5 bar
